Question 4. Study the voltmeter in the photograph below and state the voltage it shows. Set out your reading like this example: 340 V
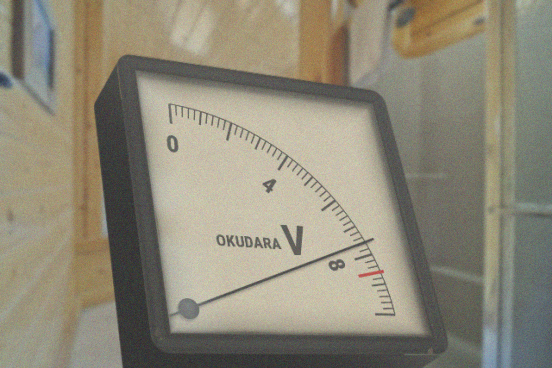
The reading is 7.6 V
